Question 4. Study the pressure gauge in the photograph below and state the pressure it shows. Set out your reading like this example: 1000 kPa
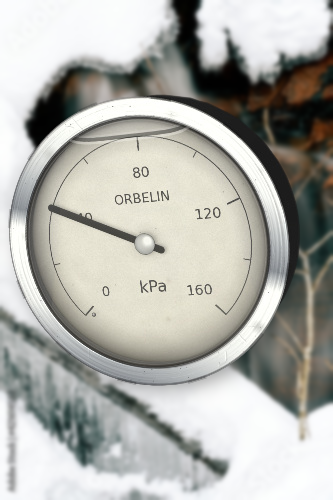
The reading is 40 kPa
